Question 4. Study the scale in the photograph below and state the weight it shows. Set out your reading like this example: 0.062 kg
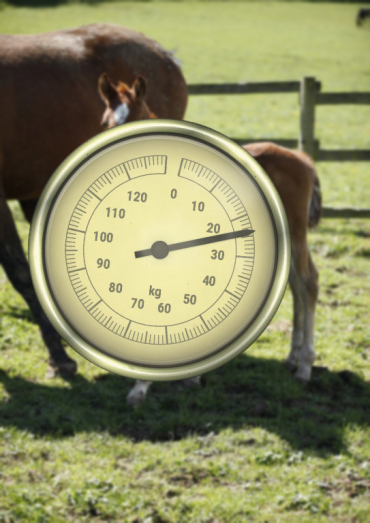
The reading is 24 kg
